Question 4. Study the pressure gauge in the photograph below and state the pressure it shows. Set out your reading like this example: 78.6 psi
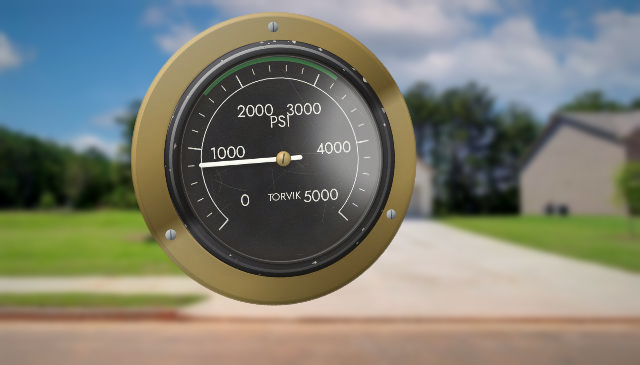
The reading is 800 psi
